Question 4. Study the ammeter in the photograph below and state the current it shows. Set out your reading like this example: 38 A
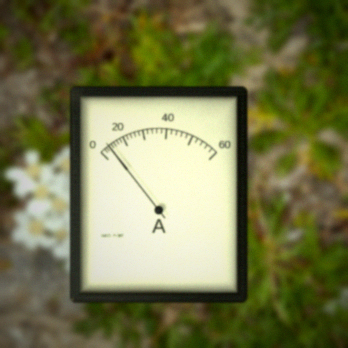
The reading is 10 A
